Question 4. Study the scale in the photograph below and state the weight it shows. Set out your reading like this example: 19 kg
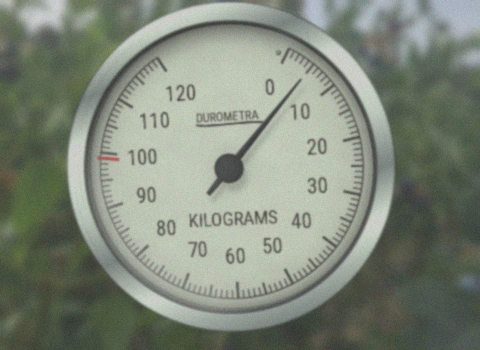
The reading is 5 kg
